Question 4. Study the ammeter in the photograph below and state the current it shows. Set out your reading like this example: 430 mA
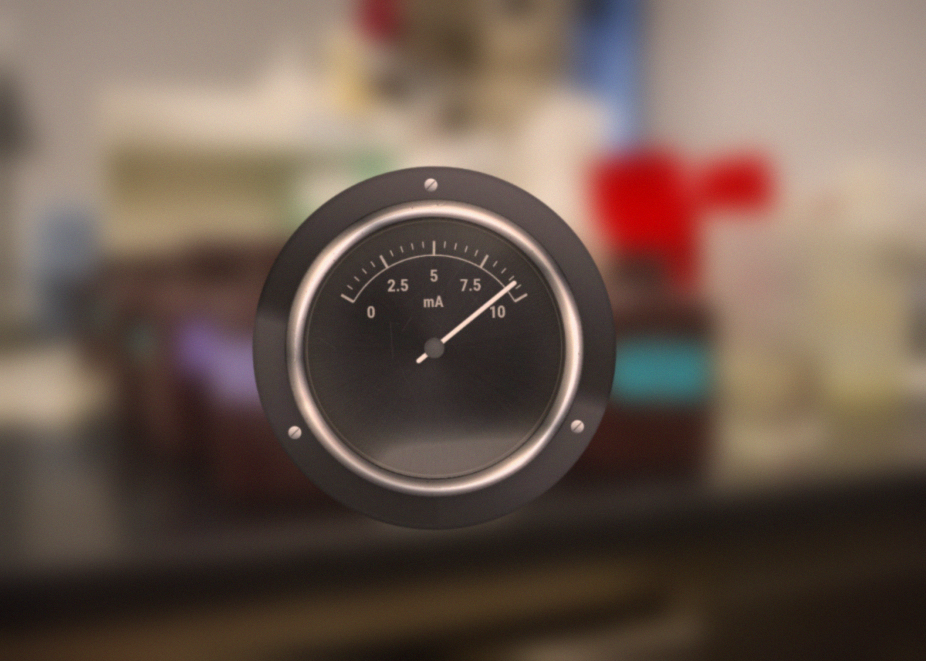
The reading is 9.25 mA
